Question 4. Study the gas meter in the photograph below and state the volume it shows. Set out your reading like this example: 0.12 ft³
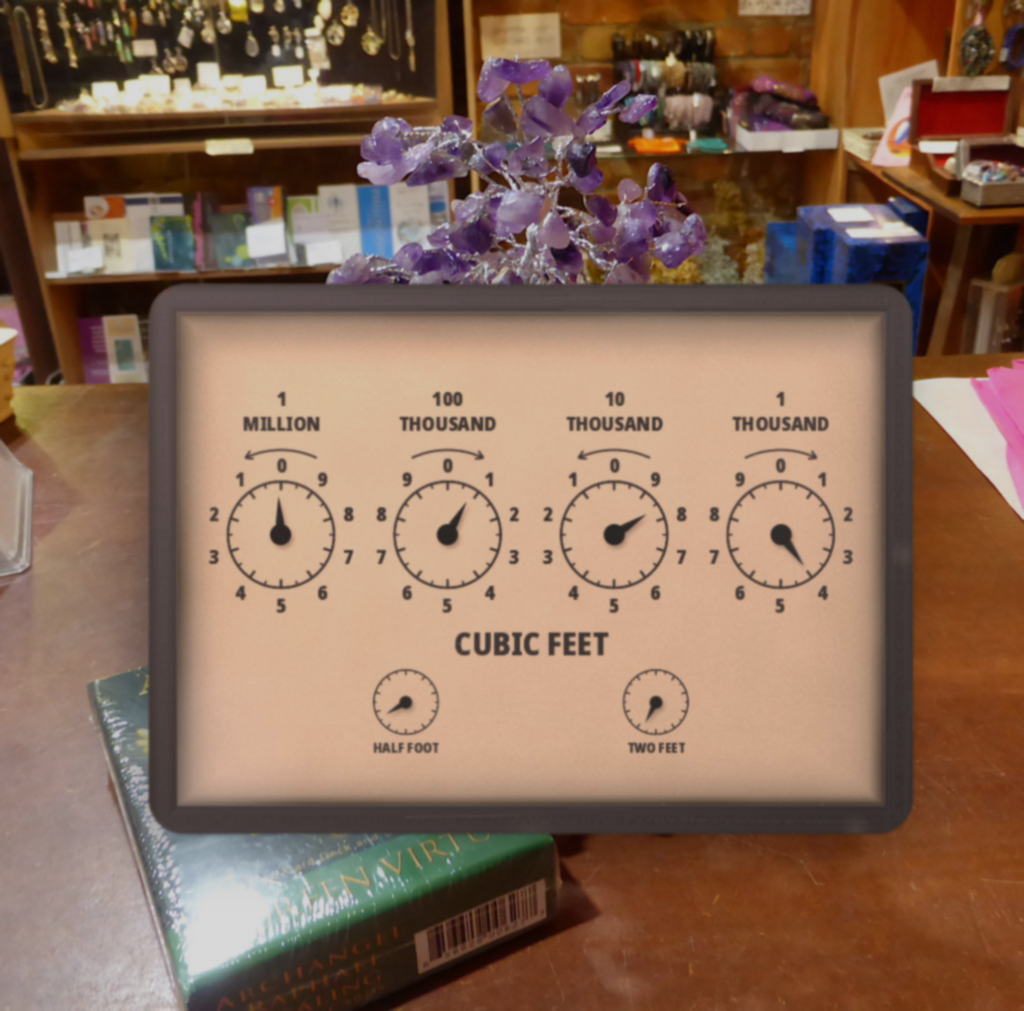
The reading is 8400 ft³
